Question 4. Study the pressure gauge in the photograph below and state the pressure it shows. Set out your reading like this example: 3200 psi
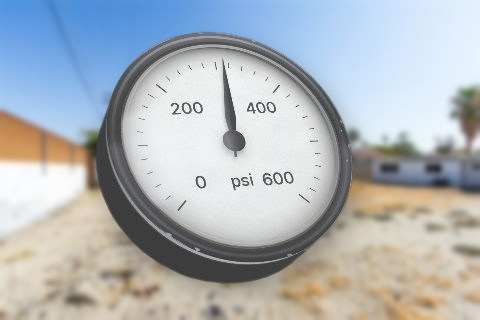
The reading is 310 psi
